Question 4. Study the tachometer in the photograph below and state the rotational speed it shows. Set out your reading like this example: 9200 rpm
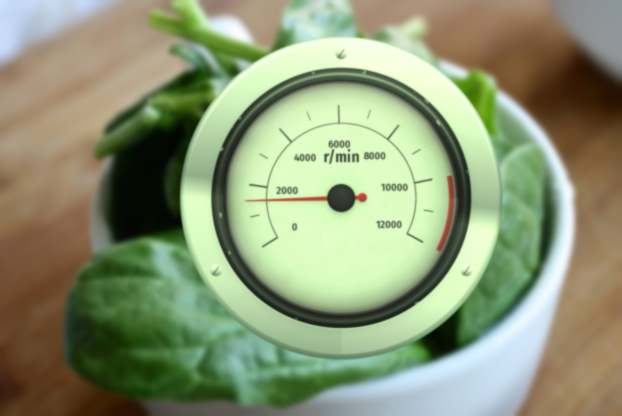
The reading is 1500 rpm
